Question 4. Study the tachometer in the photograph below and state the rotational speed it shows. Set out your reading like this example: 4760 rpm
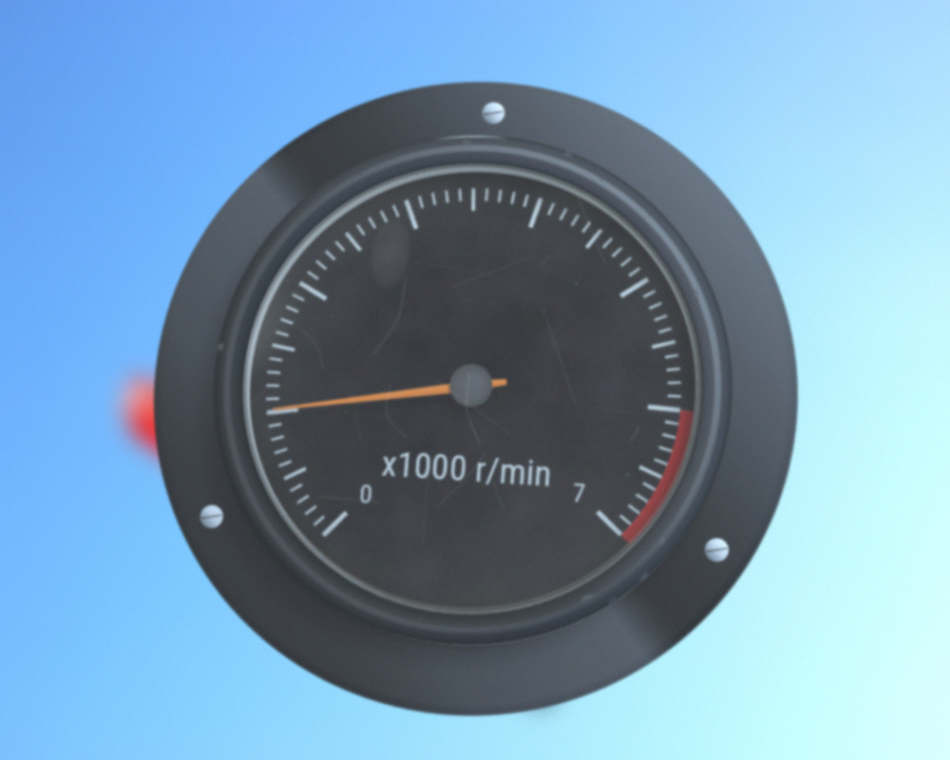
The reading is 1000 rpm
